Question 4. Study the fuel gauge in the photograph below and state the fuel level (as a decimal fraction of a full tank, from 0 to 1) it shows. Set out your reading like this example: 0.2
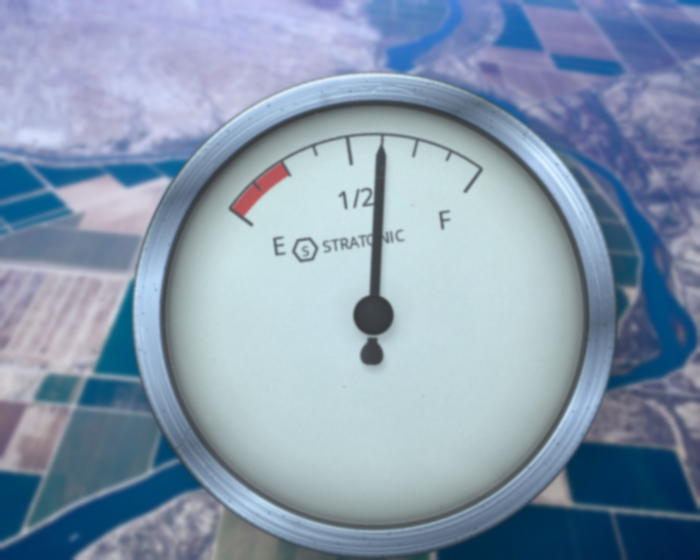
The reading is 0.625
